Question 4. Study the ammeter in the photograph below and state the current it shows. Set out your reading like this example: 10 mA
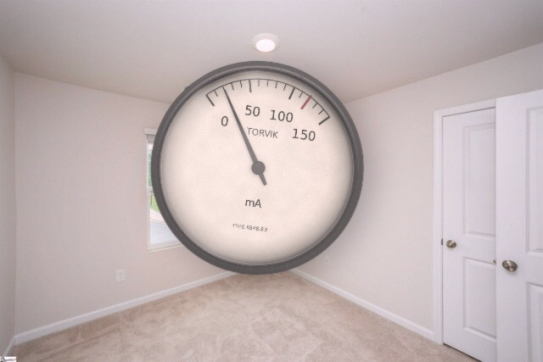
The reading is 20 mA
